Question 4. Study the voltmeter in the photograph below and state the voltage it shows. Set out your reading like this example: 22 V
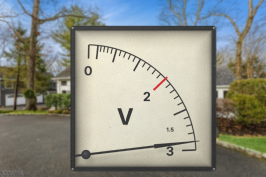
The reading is 2.9 V
